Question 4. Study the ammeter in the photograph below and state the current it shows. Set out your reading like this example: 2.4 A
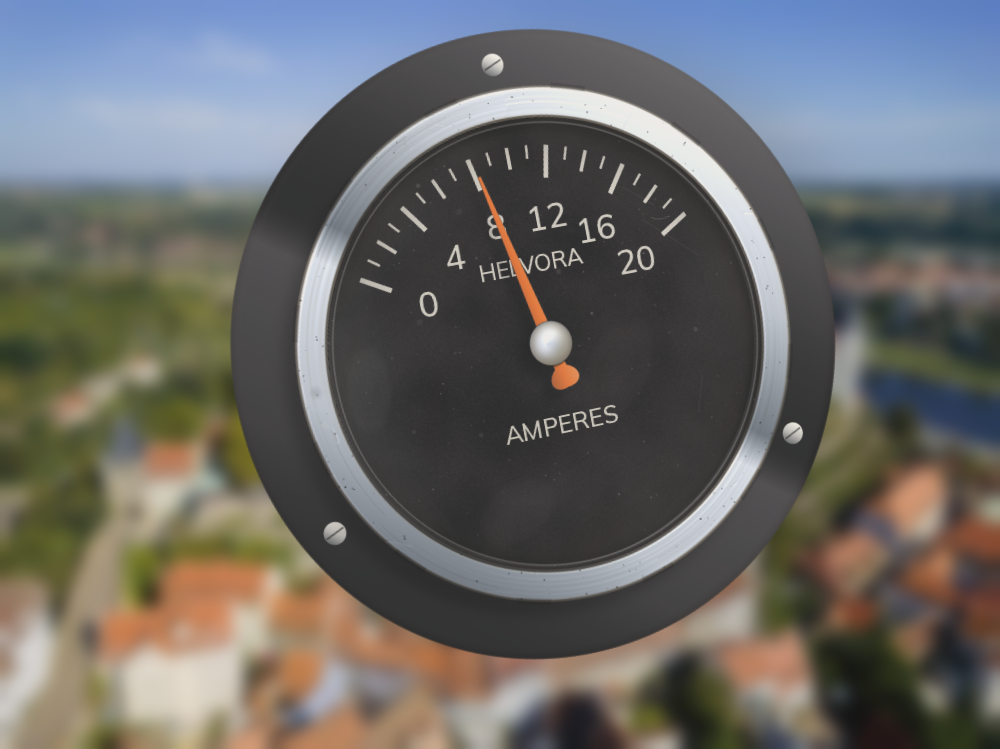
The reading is 8 A
